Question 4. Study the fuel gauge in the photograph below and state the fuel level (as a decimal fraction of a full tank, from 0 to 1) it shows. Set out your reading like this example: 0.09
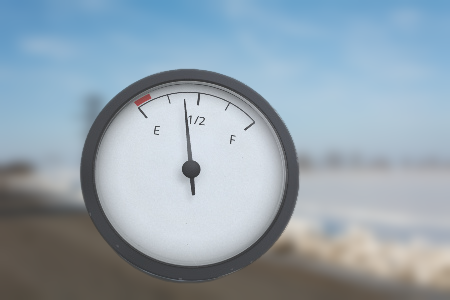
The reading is 0.375
